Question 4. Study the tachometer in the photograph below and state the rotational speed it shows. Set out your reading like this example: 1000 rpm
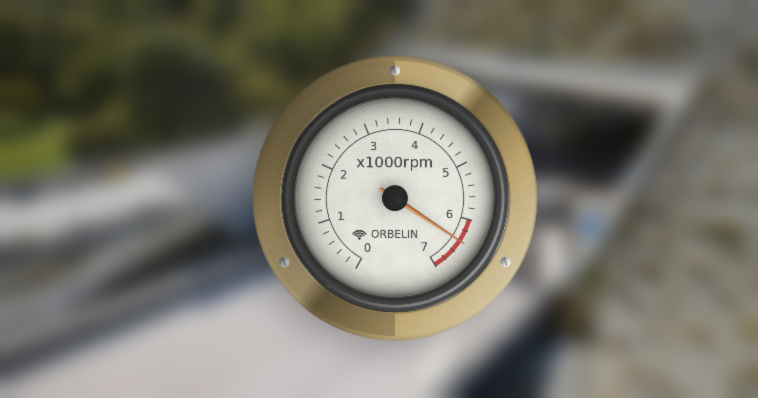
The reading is 6400 rpm
